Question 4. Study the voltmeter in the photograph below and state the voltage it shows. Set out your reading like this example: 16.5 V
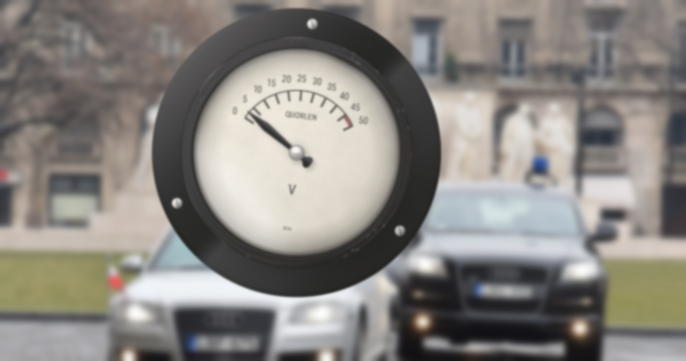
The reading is 2.5 V
